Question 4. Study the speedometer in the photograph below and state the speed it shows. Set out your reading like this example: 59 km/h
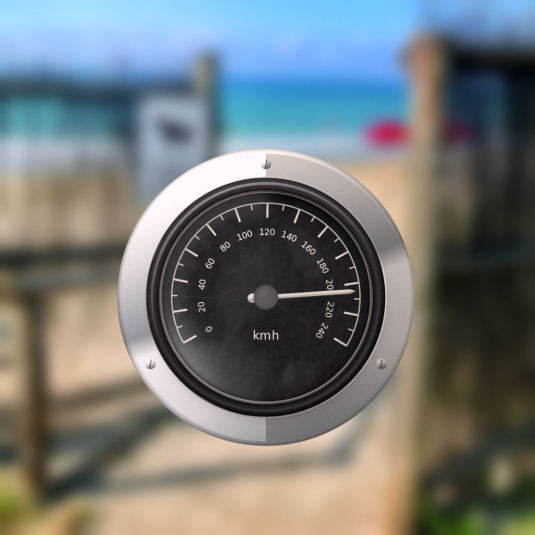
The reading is 205 km/h
